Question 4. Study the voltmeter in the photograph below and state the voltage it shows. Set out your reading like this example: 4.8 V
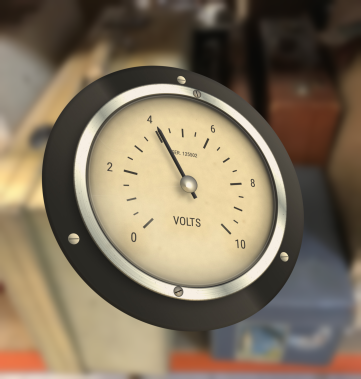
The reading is 4 V
